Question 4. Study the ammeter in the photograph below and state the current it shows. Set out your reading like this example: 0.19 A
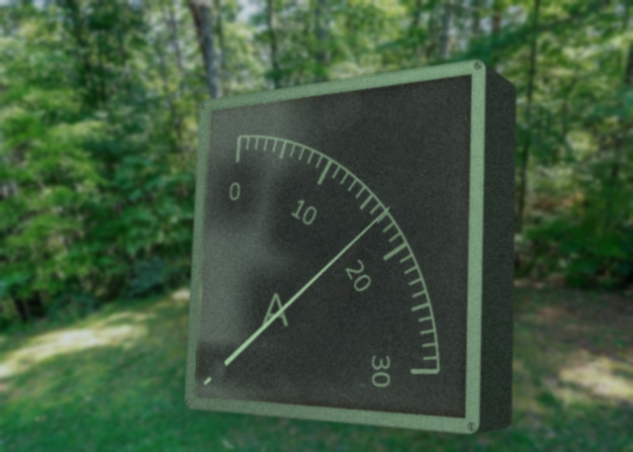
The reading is 17 A
